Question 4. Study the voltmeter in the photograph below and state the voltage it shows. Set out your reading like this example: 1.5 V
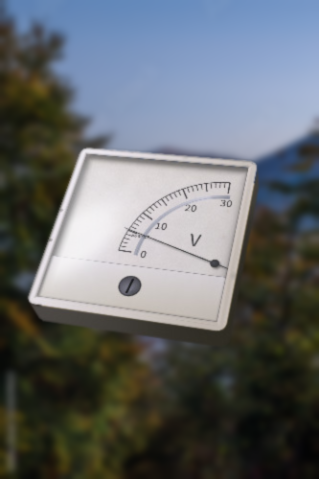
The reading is 5 V
